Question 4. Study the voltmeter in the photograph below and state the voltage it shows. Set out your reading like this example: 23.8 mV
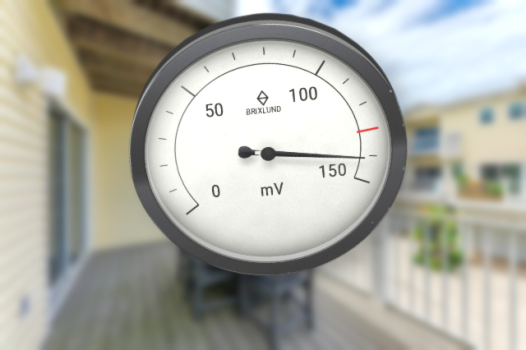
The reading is 140 mV
